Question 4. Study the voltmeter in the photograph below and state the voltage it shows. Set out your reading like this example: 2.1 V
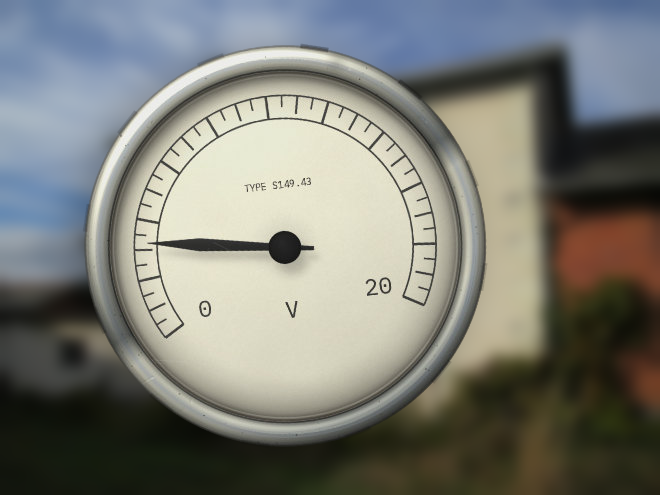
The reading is 3.25 V
